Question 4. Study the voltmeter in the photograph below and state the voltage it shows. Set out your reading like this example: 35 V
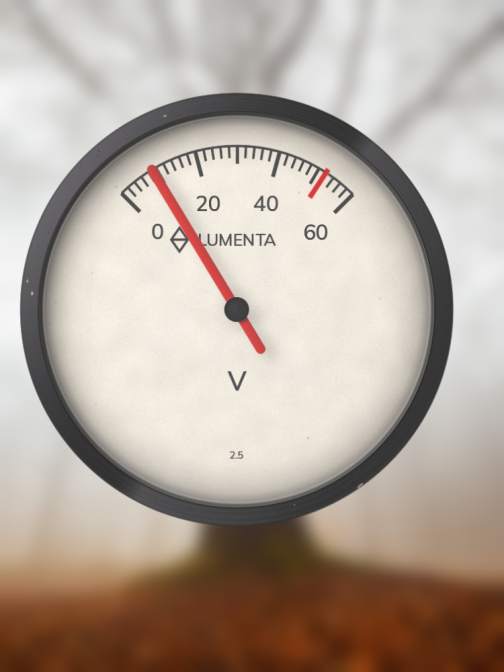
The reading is 9 V
